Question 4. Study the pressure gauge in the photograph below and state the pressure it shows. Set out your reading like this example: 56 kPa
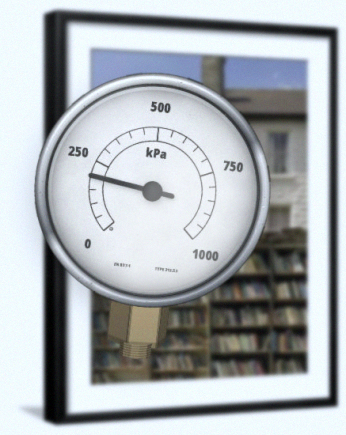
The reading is 200 kPa
